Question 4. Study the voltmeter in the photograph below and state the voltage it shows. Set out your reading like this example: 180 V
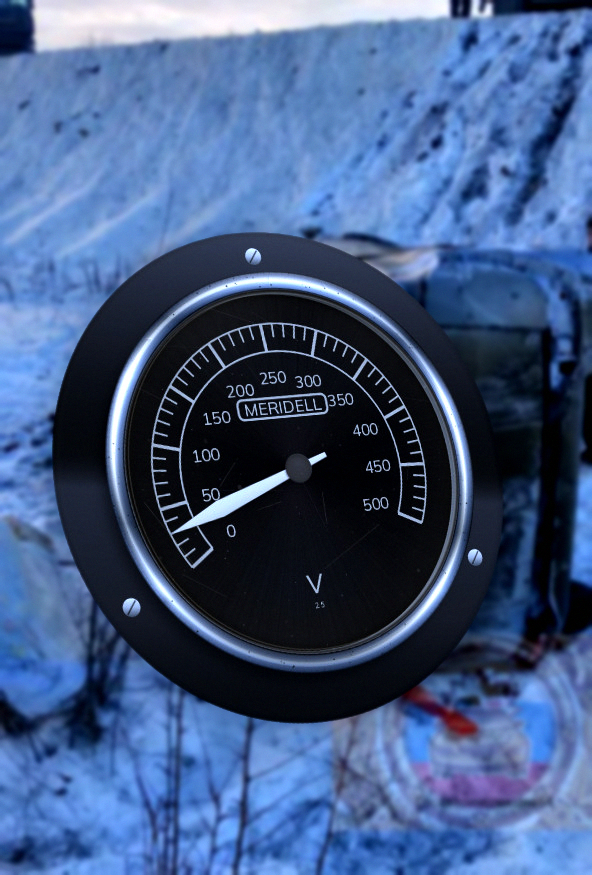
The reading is 30 V
